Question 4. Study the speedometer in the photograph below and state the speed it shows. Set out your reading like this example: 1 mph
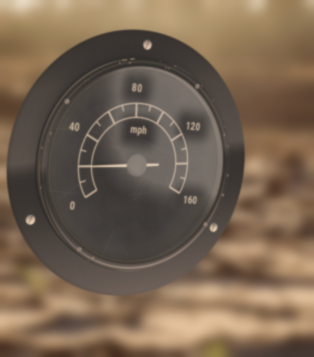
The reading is 20 mph
